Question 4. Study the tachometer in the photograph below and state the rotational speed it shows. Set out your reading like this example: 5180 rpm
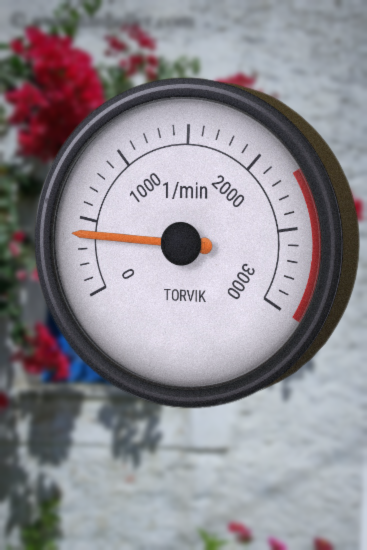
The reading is 400 rpm
